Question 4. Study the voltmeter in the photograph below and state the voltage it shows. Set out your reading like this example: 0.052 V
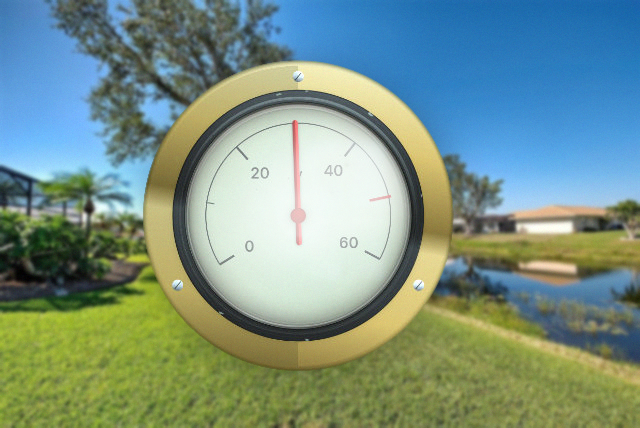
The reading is 30 V
